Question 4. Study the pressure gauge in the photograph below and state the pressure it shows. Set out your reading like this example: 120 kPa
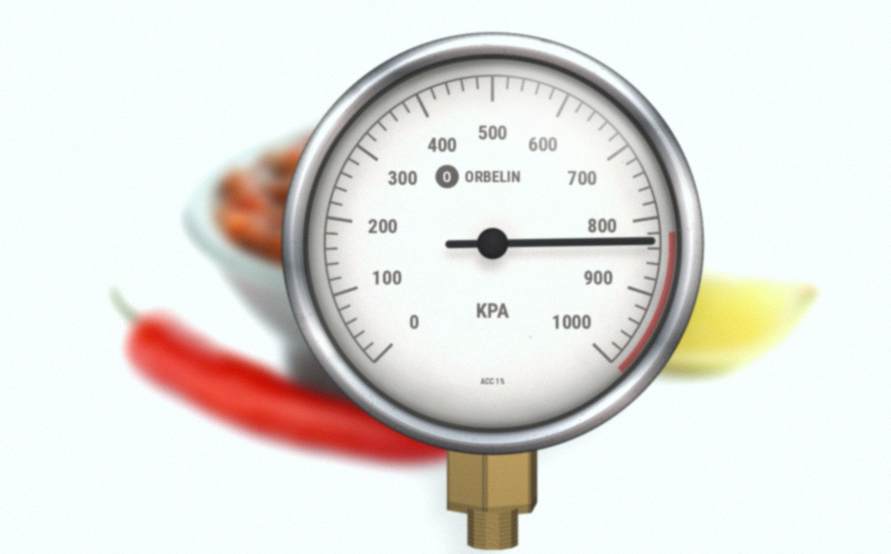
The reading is 830 kPa
